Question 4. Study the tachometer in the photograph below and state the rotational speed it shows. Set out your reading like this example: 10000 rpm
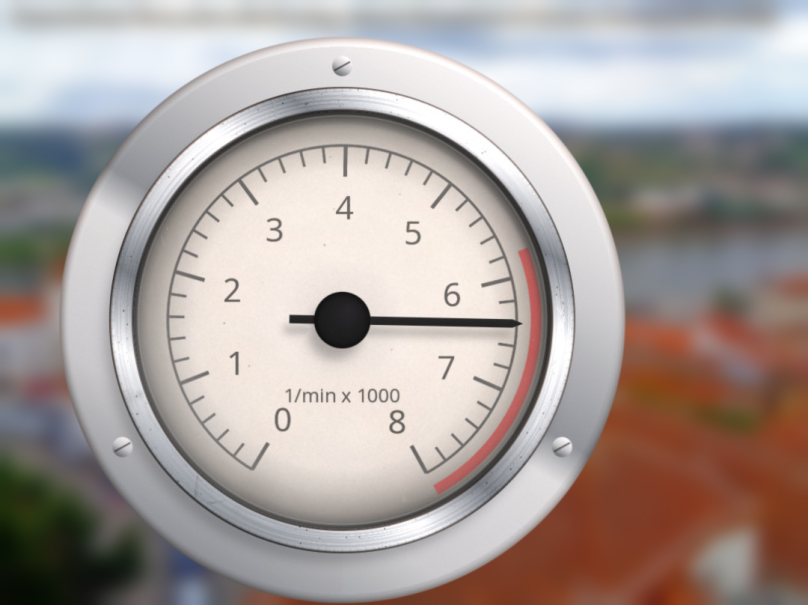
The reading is 6400 rpm
